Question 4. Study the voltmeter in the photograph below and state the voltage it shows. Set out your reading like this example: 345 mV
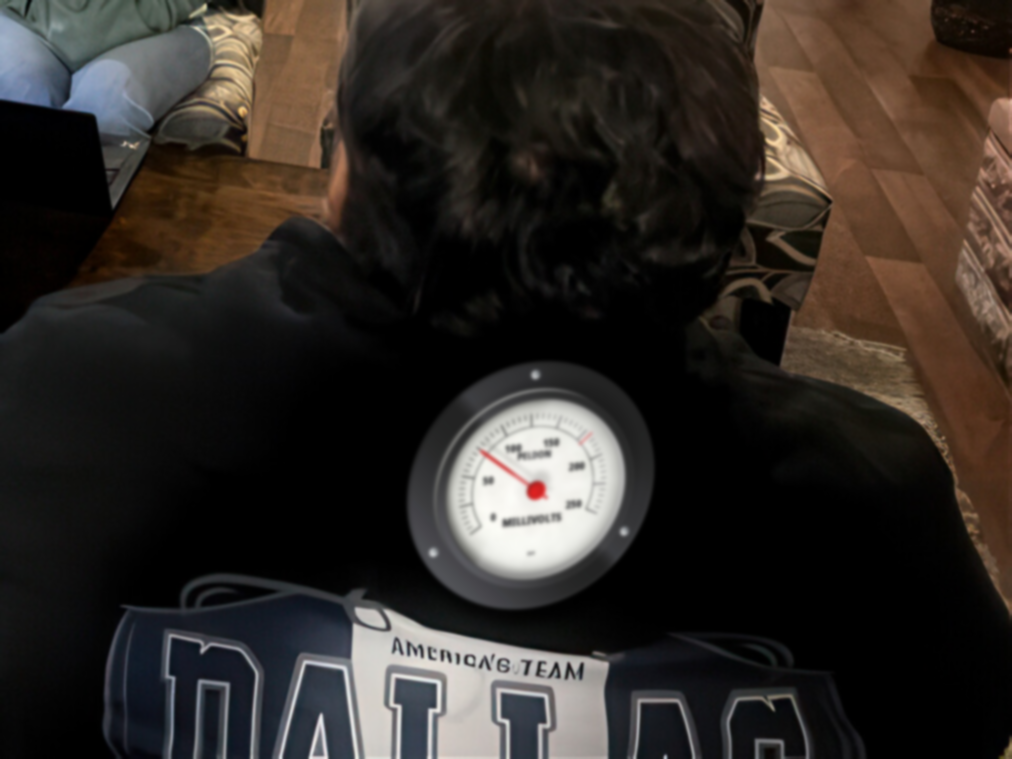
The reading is 75 mV
